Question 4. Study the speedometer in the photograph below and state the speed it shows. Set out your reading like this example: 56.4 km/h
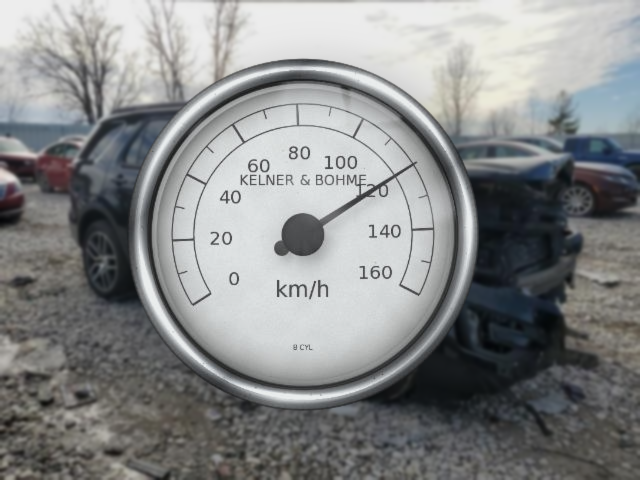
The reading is 120 km/h
